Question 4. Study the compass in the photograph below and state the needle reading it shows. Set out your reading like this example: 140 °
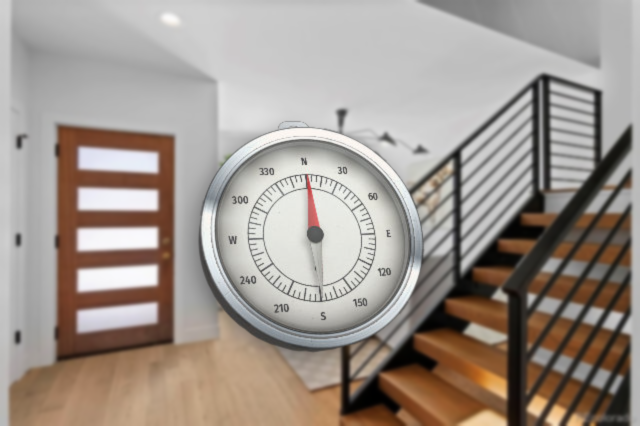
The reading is 0 °
